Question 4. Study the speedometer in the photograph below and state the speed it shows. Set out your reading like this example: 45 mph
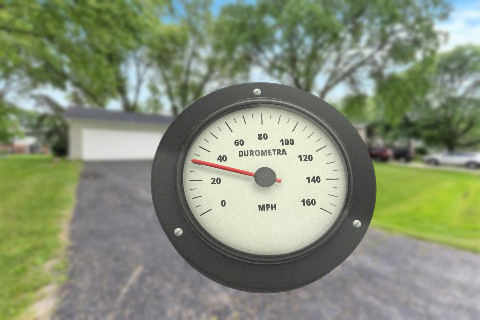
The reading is 30 mph
